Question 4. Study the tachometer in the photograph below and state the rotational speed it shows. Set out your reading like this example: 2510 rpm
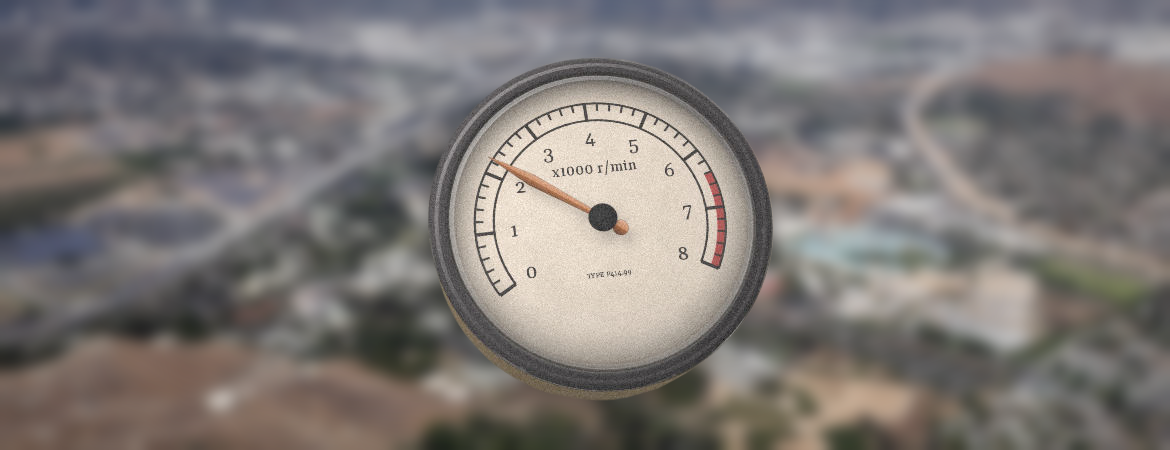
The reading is 2200 rpm
